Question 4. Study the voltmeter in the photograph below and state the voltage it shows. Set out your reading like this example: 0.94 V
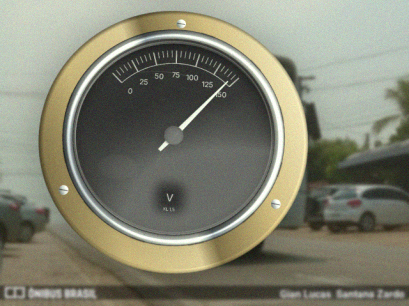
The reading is 145 V
